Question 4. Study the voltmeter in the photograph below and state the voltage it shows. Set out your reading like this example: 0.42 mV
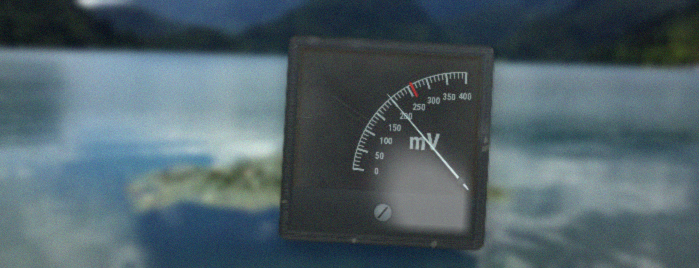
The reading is 200 mV
